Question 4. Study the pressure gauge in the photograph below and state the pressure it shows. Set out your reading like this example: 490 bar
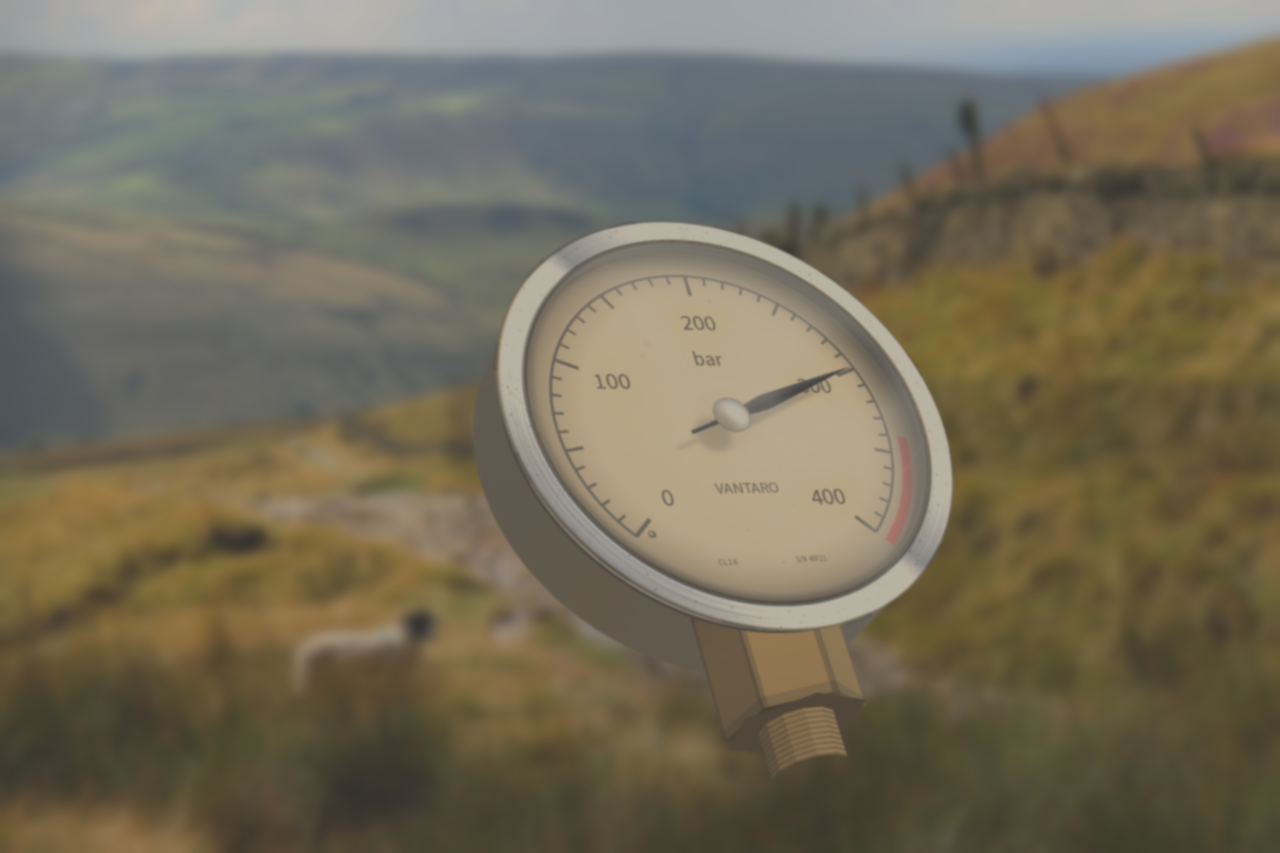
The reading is 300 bar
